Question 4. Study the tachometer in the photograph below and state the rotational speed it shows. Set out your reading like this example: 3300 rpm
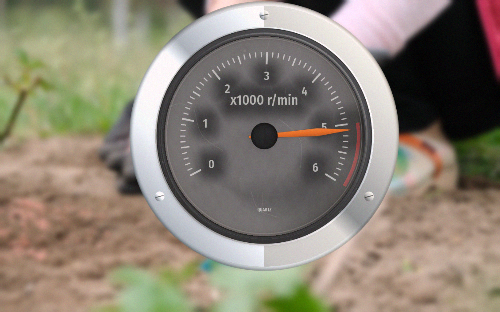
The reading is 5100 rpm
